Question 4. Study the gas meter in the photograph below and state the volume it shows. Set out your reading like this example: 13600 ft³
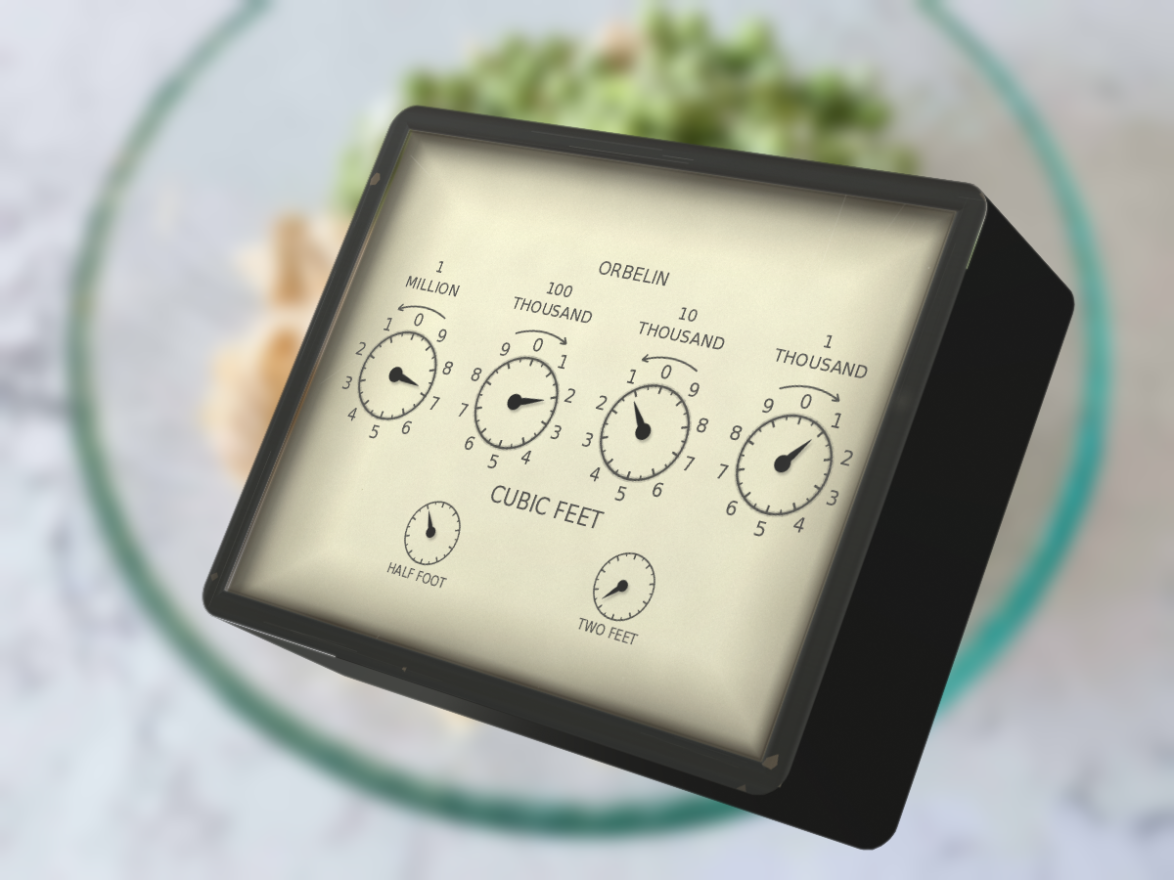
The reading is 721100 ft³
